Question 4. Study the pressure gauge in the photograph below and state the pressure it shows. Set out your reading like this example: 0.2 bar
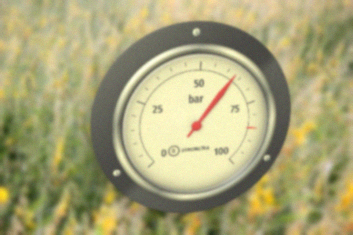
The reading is 62.5 bar
